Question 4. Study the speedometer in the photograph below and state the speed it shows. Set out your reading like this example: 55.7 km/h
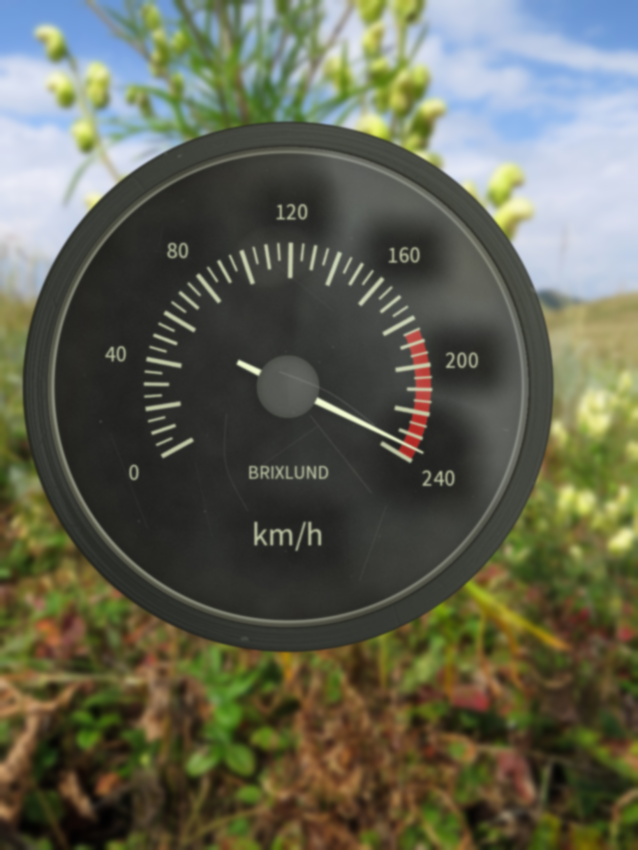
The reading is 235 km/h
